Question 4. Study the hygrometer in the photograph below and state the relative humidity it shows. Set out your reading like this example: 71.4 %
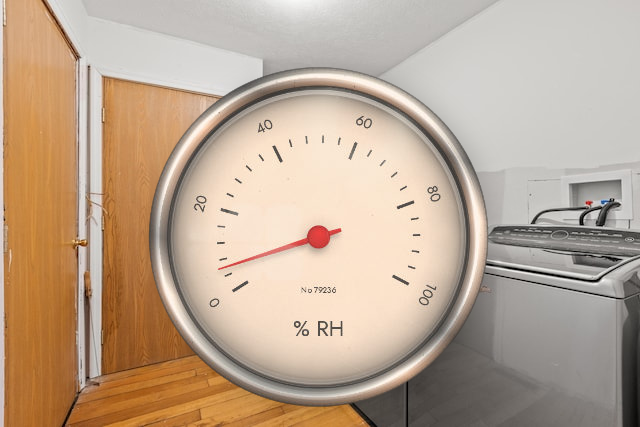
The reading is 6 %
